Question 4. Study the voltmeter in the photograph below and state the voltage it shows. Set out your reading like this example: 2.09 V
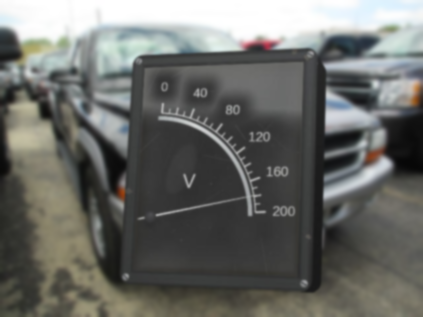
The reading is 180 V
